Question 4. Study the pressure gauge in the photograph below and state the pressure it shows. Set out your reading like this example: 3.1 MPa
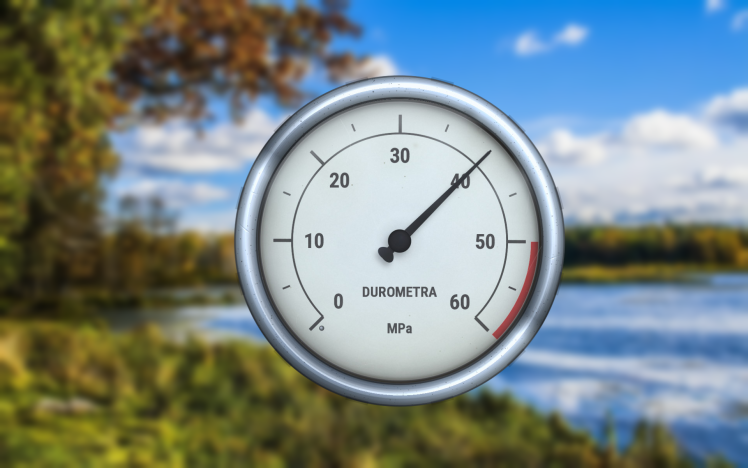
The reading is 40 MPa
